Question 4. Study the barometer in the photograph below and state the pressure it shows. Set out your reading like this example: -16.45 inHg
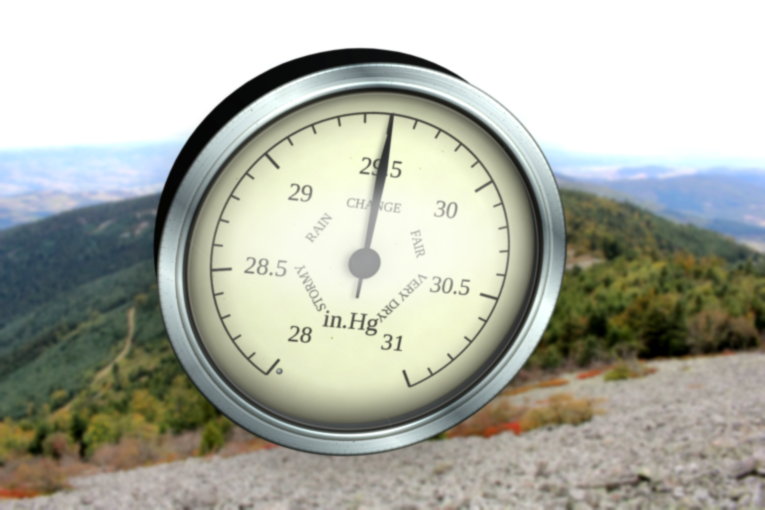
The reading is 29.5 inHg
